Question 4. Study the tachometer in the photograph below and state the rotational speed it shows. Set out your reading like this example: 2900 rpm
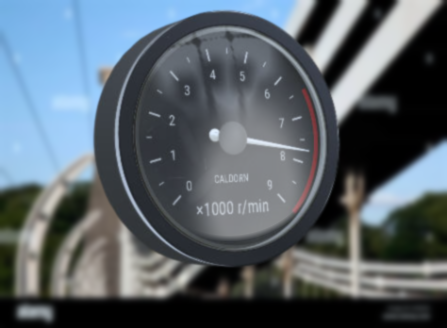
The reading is 7750 rpm
